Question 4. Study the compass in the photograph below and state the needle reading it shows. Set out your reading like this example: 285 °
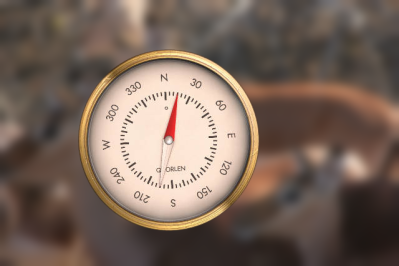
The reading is 15 °
